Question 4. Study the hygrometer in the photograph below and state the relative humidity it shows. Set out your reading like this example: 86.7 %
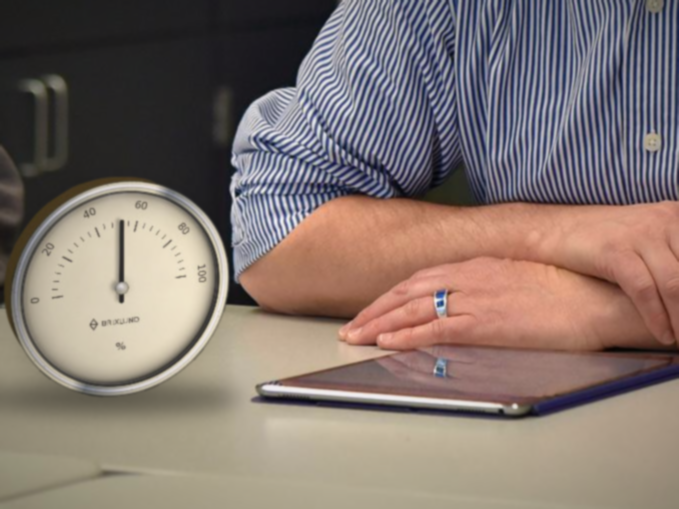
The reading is 52 %
